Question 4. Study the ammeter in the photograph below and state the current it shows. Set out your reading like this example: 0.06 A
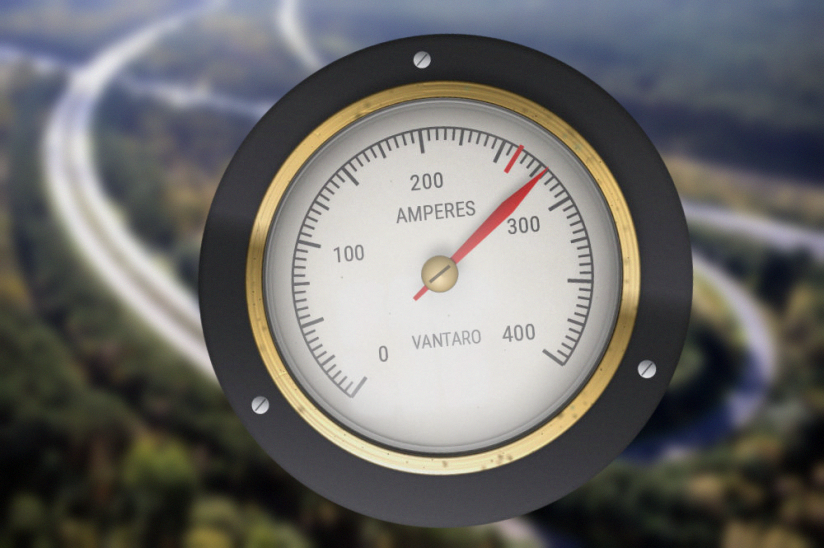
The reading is 280 A
